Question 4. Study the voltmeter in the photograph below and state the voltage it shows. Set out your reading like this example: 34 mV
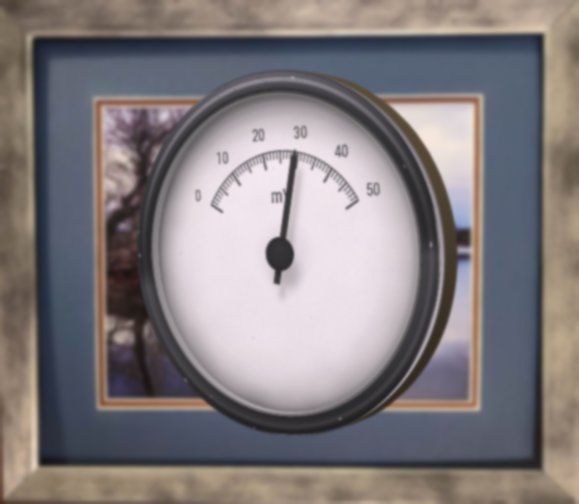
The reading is 30 mV
